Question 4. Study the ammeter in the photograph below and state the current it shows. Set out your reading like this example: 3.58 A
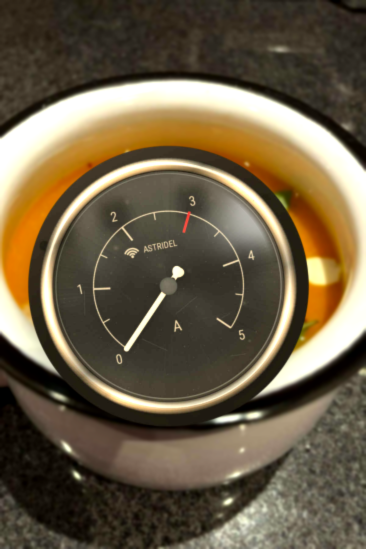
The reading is 0 A
